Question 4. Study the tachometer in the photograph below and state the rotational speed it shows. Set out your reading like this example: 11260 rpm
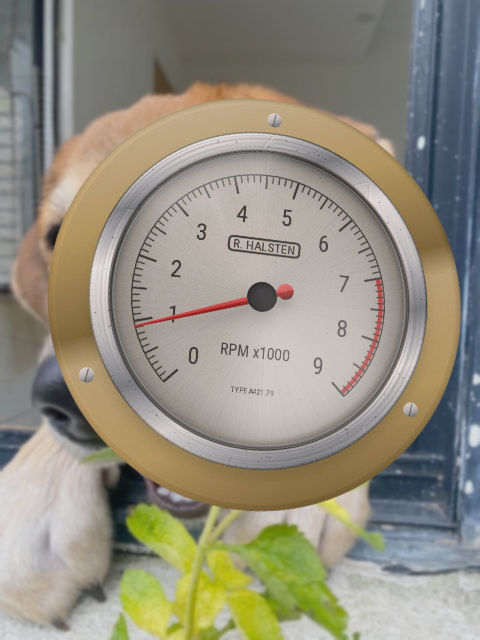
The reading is 900 rpm
